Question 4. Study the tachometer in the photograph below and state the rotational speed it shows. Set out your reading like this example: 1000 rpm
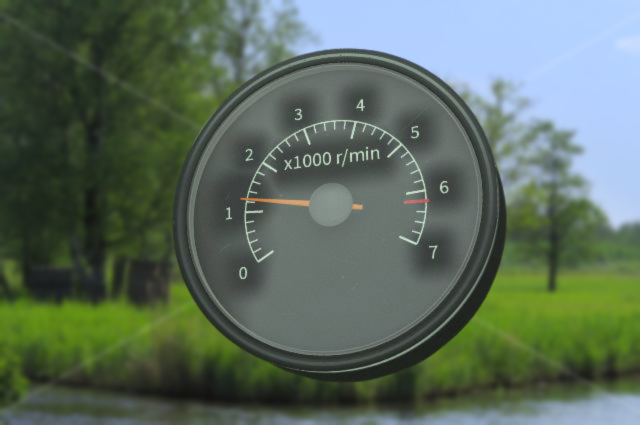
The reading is 1200 rpm
